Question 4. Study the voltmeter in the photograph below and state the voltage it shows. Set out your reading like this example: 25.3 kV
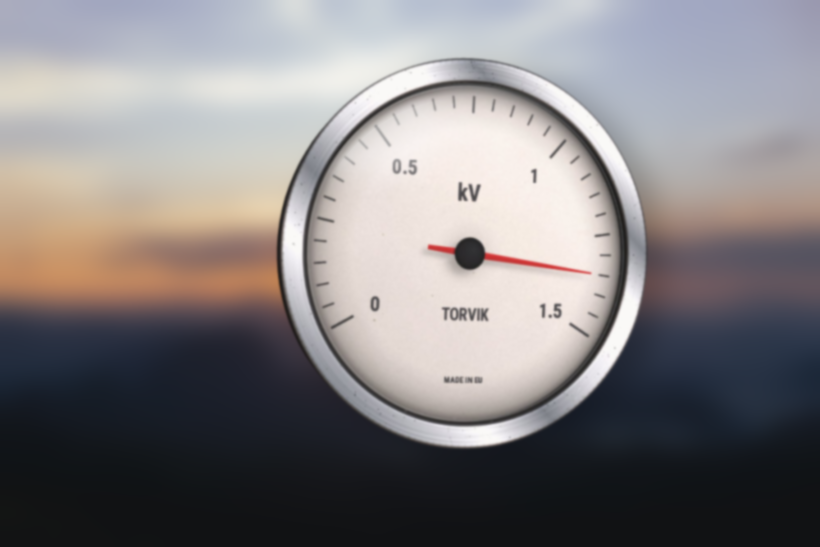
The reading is 1.35 kV
